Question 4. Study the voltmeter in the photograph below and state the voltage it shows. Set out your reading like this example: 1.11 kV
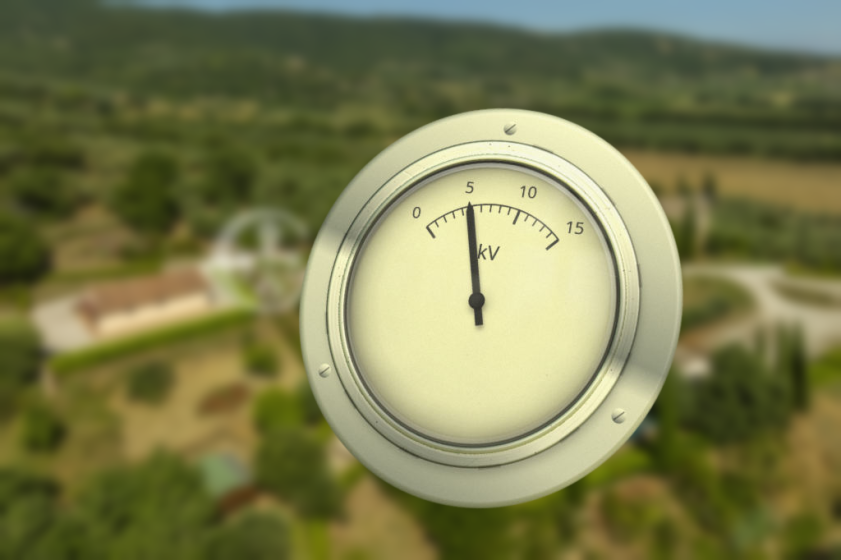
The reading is 5 kV
